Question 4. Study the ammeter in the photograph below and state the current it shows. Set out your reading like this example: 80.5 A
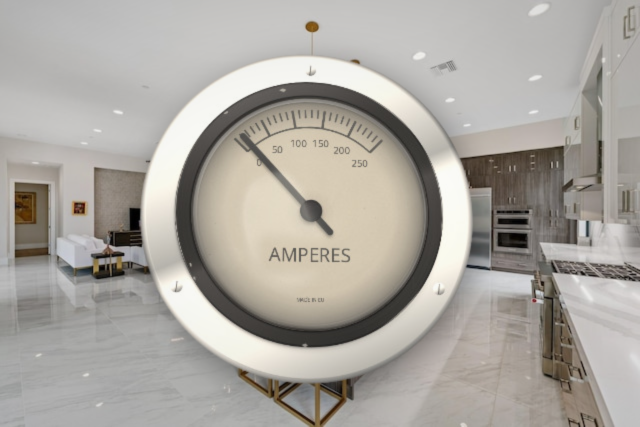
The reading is 10 A
